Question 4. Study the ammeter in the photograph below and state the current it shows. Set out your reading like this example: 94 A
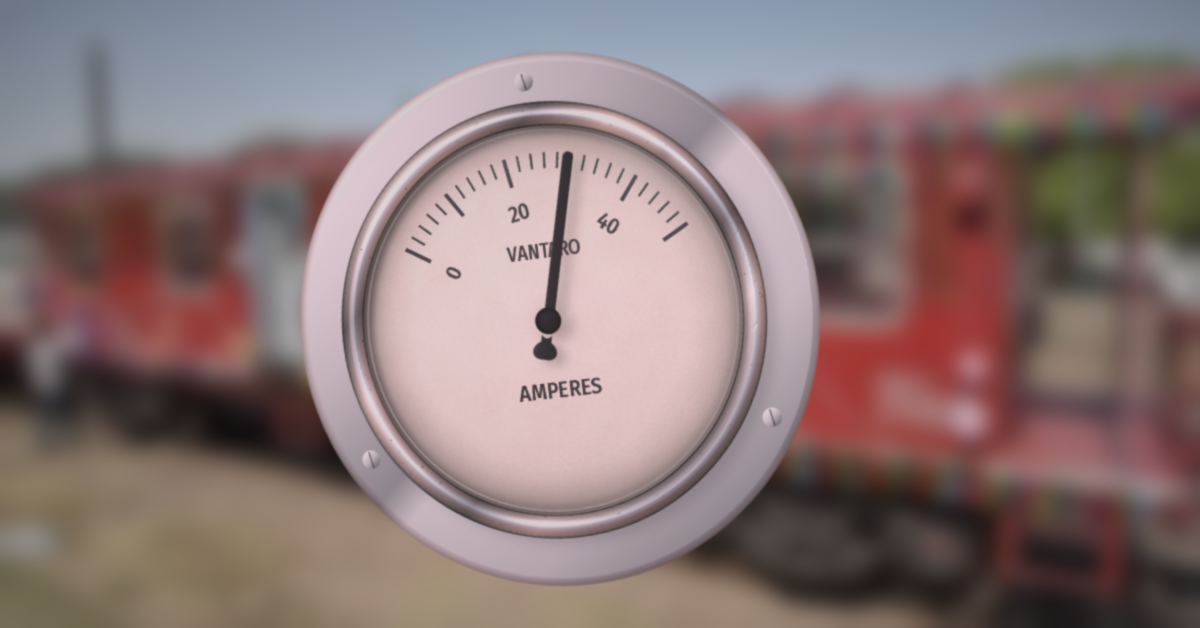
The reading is 30 A
